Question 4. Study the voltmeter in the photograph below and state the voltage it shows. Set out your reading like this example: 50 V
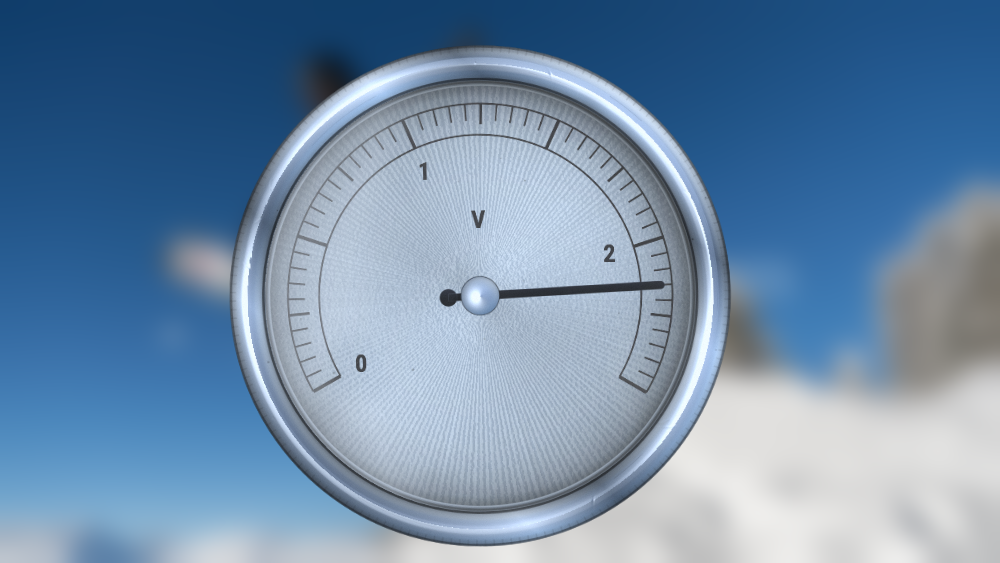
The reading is 2.15 V
